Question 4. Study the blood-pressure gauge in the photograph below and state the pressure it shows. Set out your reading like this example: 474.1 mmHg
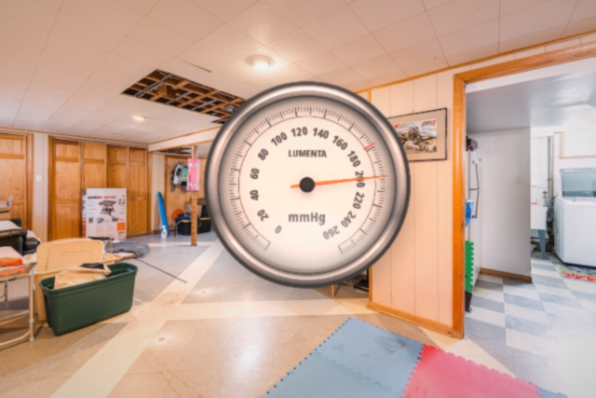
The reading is 200 mmHg
